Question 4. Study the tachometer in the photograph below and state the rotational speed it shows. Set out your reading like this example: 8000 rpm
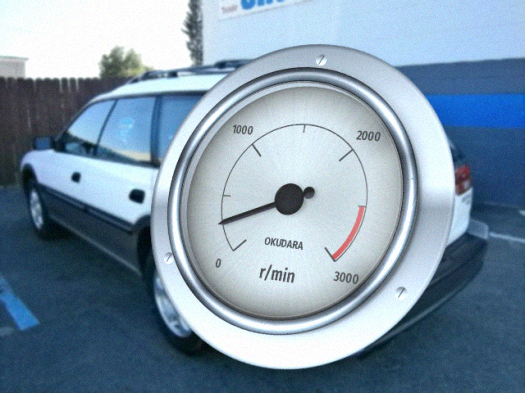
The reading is 250 rpm
